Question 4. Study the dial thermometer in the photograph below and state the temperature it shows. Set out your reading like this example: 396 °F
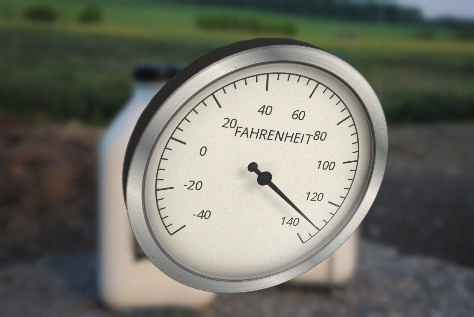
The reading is 132 °F
